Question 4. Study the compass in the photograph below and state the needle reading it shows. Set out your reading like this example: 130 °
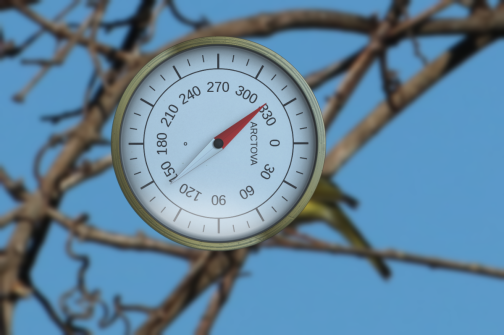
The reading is 320 °
